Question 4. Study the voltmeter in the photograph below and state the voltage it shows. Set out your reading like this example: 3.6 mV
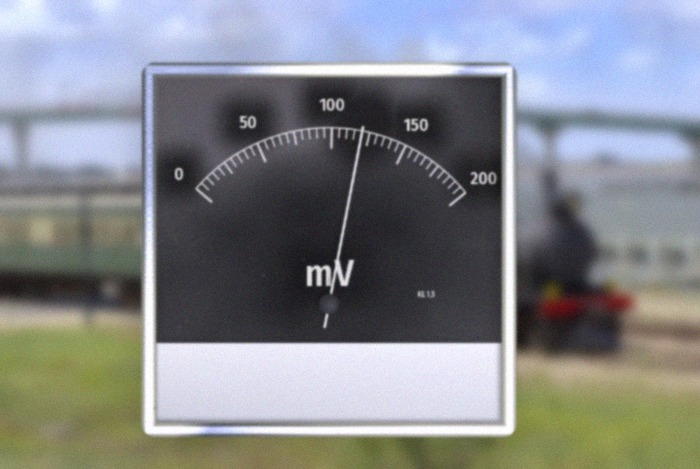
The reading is 120 mV
